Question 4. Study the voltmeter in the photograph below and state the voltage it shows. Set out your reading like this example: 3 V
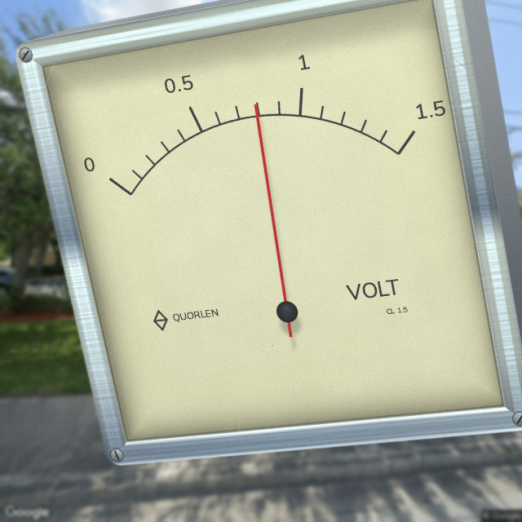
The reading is 0.8 V
